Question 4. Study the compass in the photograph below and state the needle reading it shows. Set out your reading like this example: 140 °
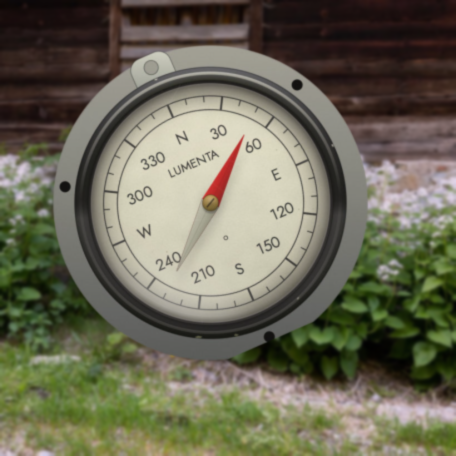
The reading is 50 °
